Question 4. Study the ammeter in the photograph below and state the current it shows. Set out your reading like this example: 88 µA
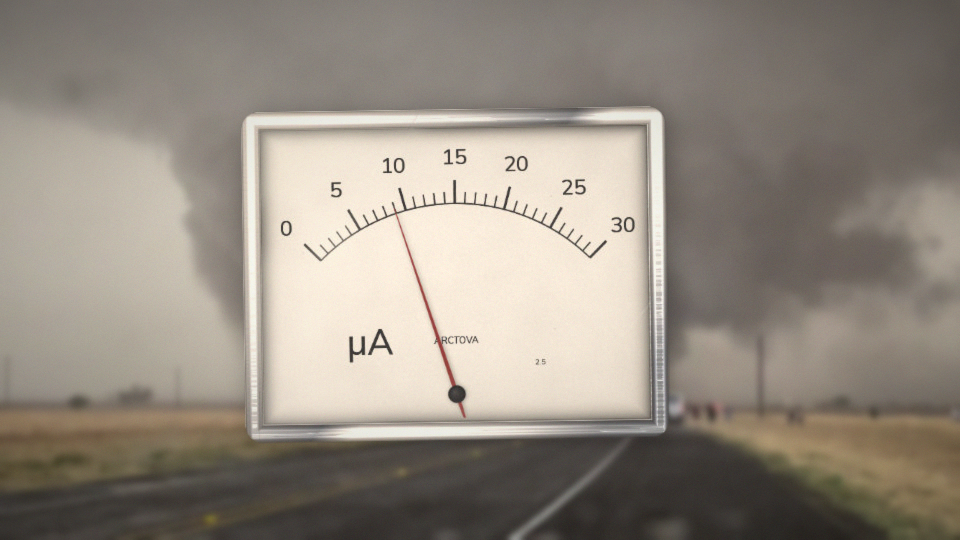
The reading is 9 µA
